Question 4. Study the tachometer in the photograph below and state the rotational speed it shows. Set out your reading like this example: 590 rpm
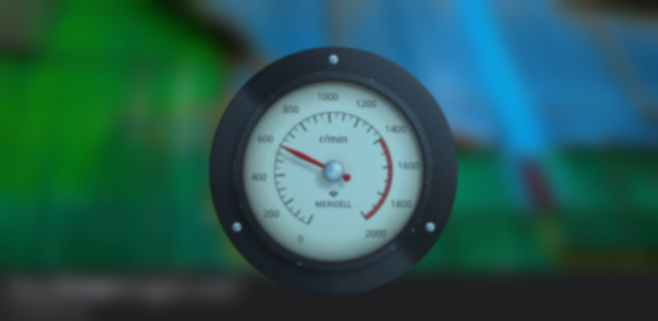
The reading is 600 rpm
